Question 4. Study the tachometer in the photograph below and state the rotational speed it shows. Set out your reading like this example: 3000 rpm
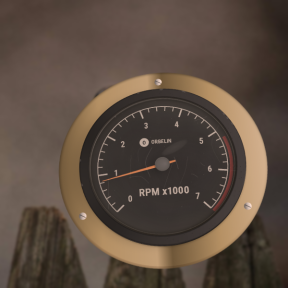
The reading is 800 rpm
